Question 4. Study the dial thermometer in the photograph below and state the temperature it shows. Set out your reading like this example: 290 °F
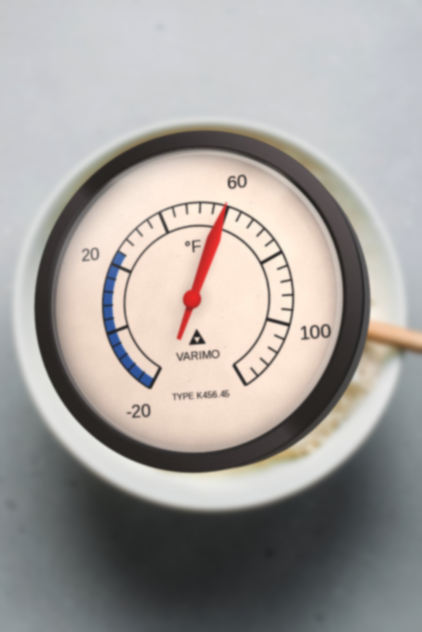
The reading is 60 °F
